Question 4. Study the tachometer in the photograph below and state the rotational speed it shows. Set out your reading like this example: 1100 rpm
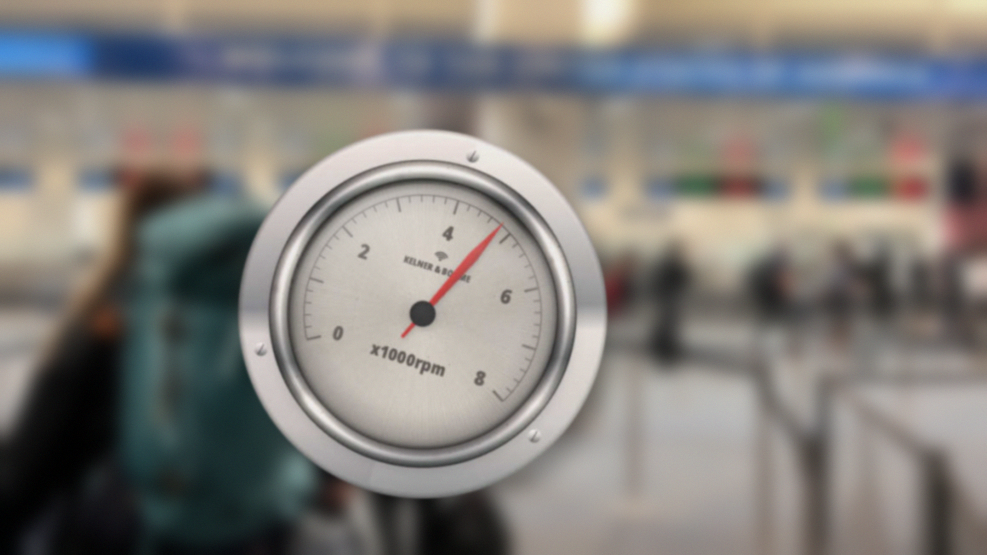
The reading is 4800 rpm
